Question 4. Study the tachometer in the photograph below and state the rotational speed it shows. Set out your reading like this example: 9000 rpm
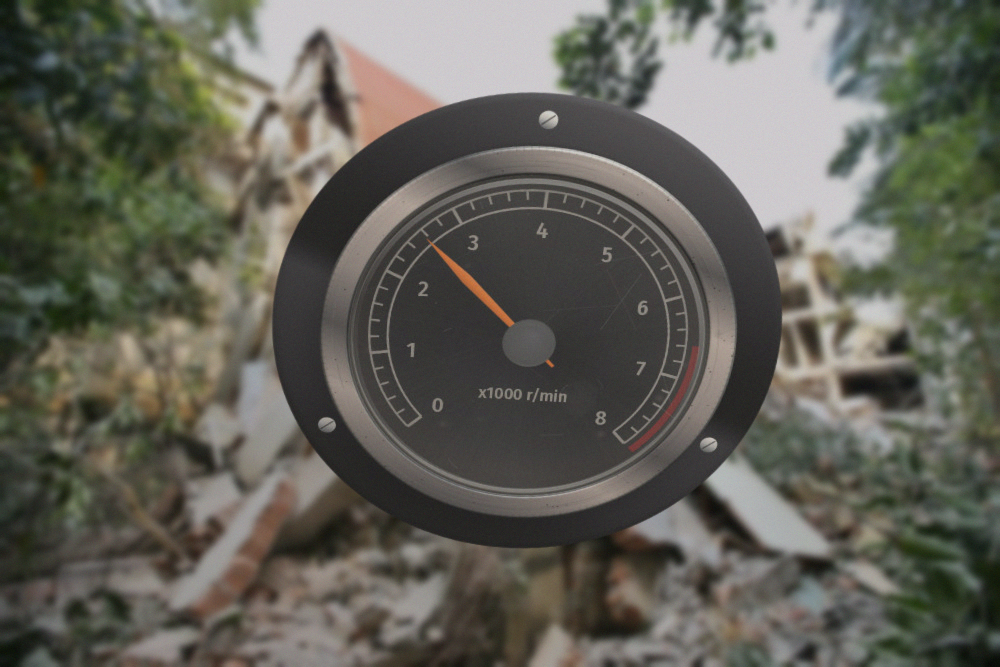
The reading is 2600 rpm
